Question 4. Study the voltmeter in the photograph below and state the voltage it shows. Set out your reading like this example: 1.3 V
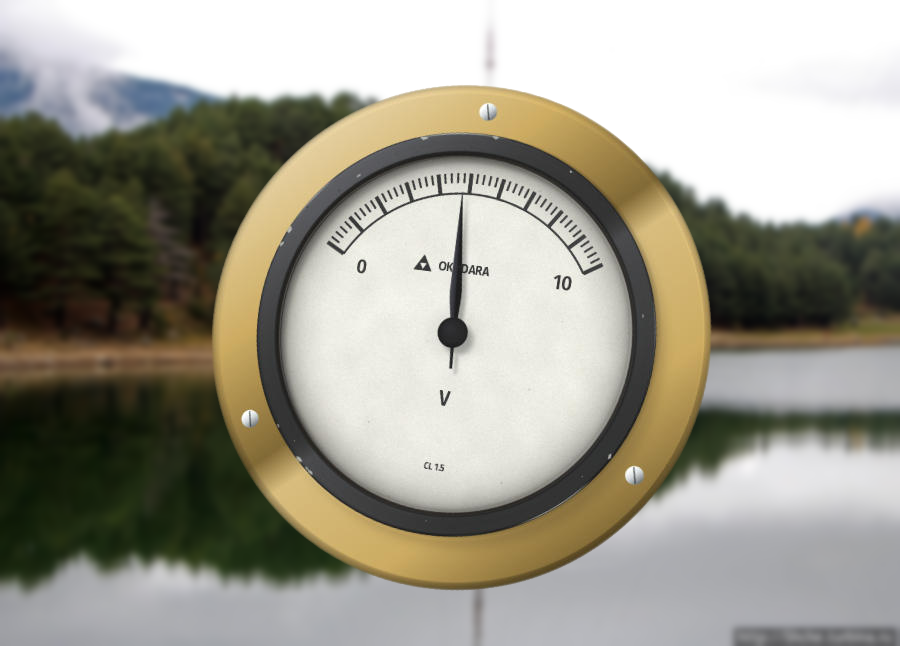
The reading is 4.8 V
